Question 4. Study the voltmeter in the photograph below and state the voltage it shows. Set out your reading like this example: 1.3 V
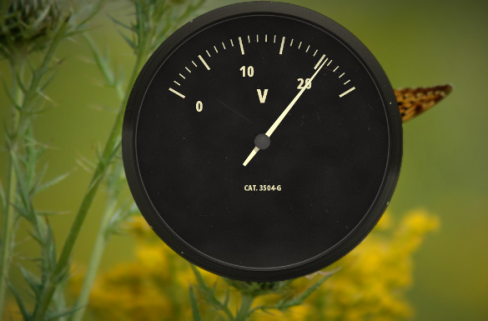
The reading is 20.5 V
